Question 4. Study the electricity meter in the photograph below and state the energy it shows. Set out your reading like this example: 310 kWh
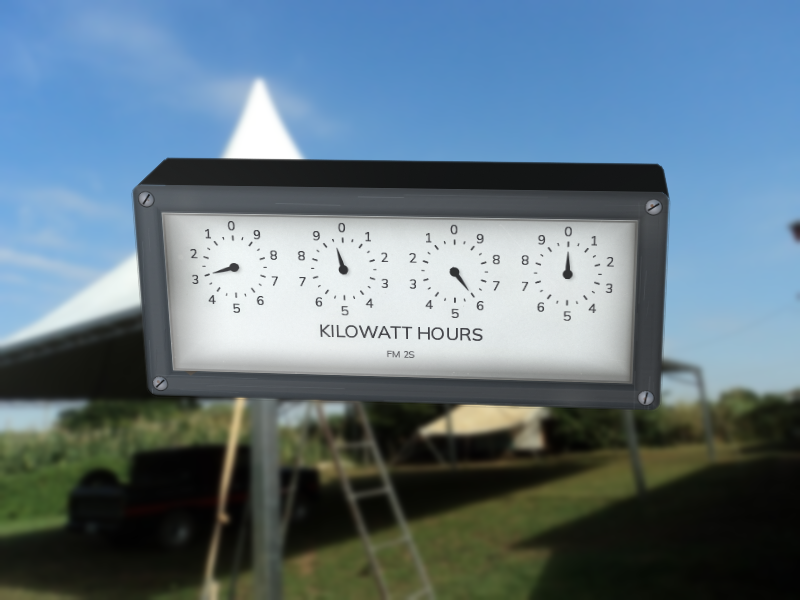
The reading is 2960 kWh
